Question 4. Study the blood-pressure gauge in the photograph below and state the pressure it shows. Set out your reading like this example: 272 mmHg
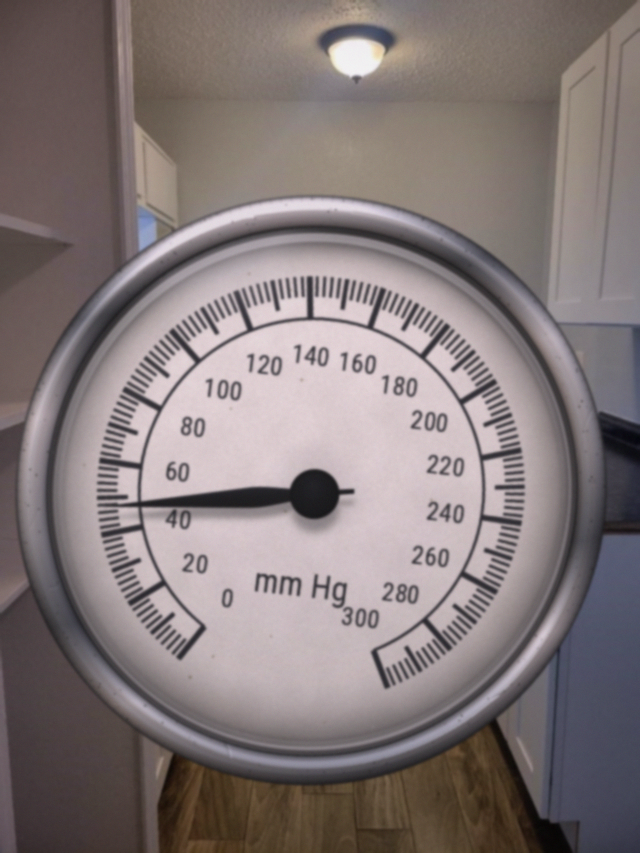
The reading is 48 mmHg
